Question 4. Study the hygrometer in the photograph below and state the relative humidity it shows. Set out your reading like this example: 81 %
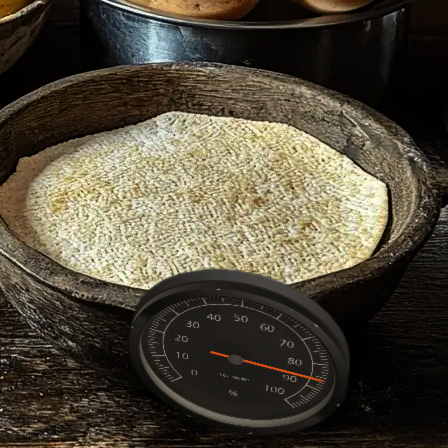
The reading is 85 %
